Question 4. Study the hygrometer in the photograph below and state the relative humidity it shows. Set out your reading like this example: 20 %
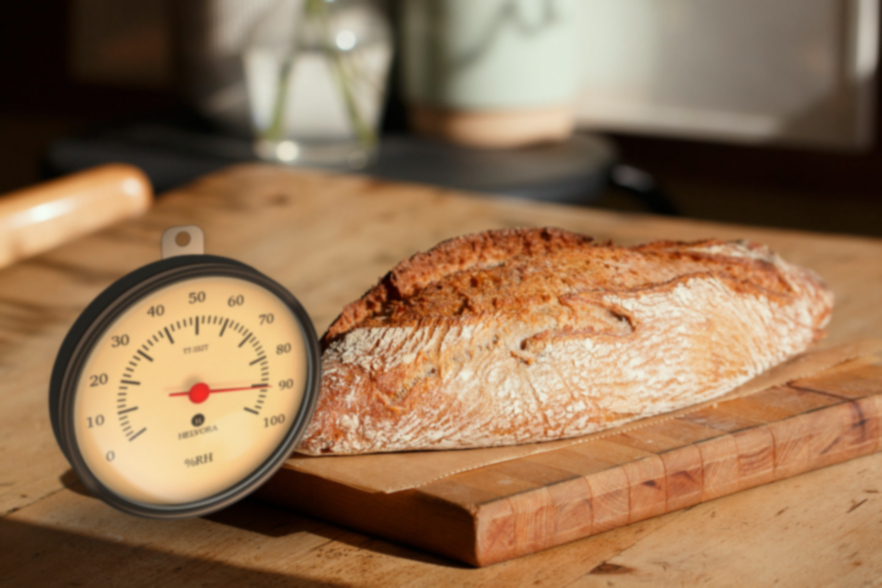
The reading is 90 %
